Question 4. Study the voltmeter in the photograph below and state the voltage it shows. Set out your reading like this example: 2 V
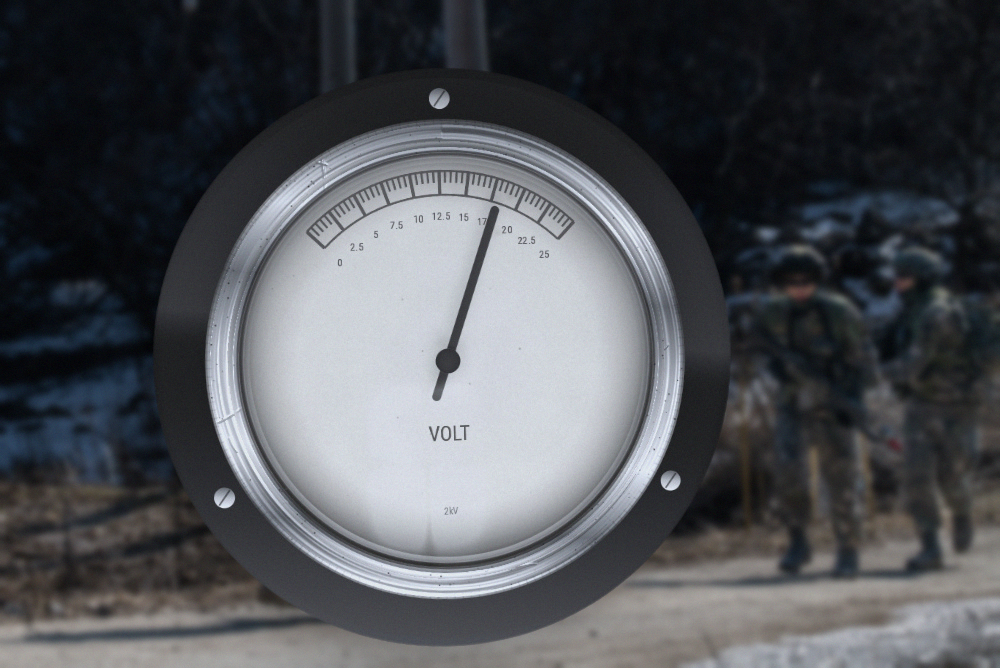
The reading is 18 V
